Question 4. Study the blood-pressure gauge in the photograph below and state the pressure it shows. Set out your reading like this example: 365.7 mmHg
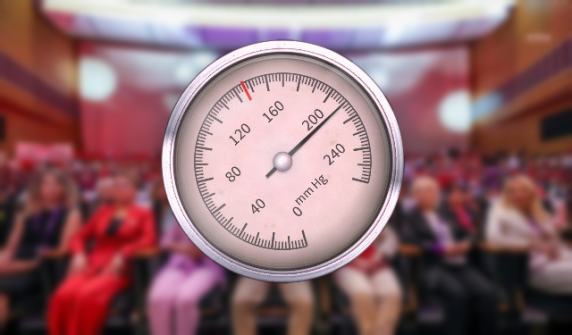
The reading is 210 mmHg
